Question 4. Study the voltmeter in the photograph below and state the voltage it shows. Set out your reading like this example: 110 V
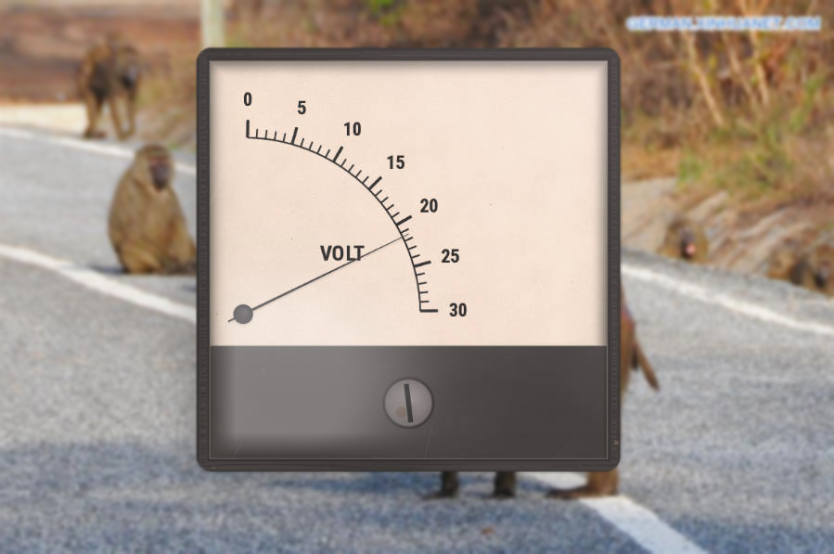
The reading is 21.5 V
